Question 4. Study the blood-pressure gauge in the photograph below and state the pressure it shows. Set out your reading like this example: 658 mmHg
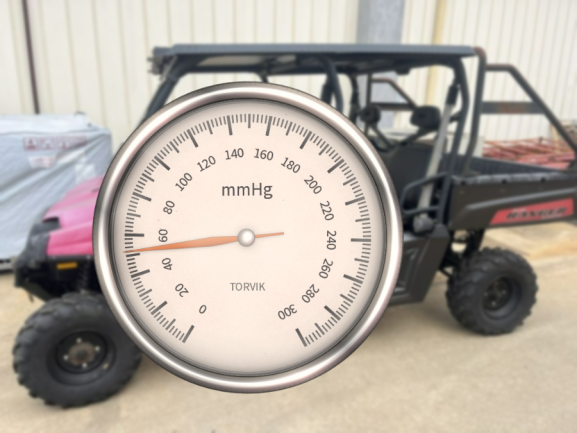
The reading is 52 mmHg
